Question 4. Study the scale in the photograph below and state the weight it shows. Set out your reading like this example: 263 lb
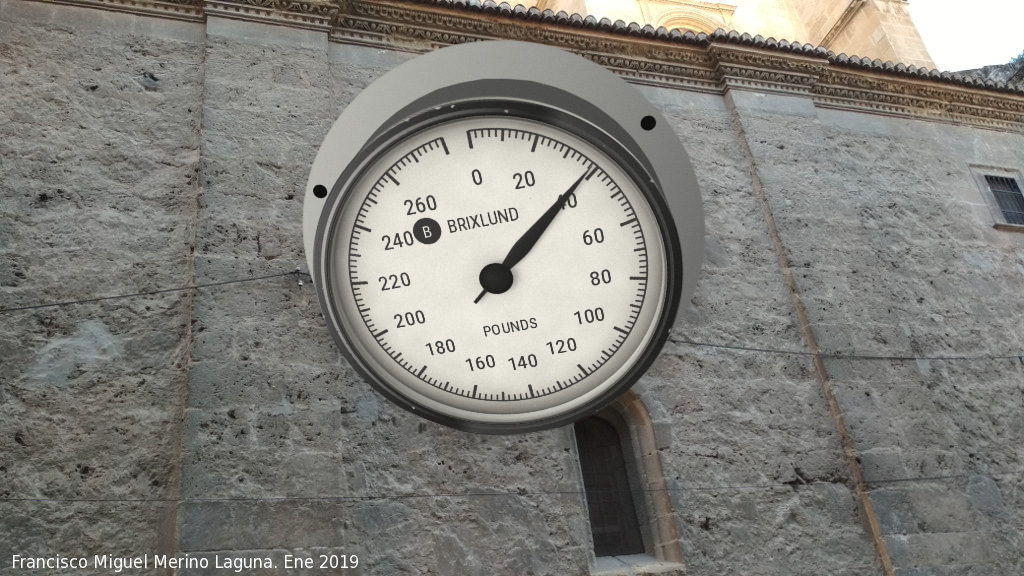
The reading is 38 lb
